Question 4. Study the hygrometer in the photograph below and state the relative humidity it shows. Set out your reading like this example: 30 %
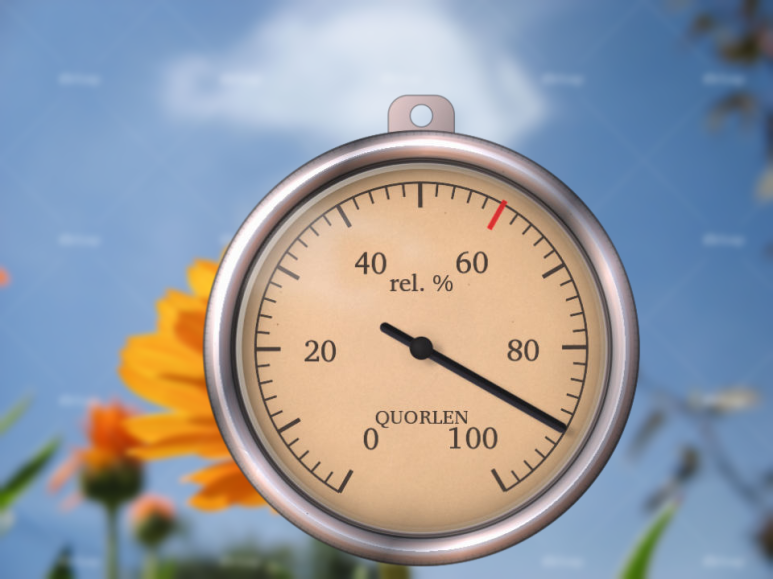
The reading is 90 %
